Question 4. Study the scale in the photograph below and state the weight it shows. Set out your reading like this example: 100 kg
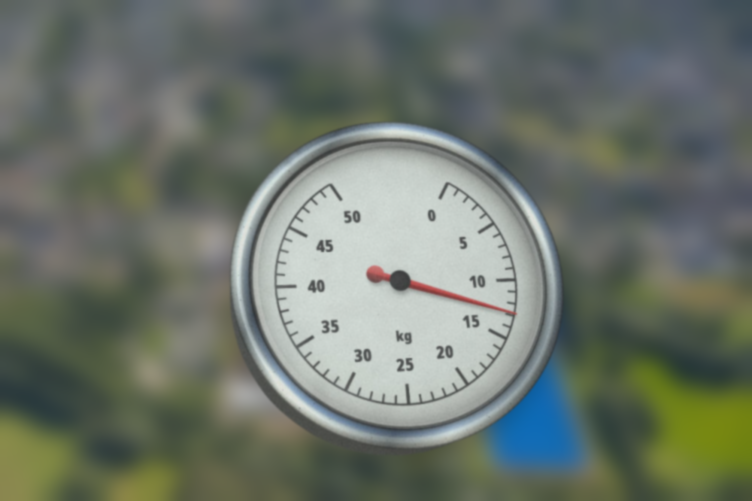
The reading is 13 kg
